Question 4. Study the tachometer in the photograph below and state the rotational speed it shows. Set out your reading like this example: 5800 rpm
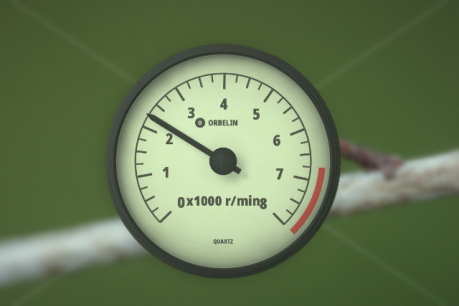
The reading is 2250 rpm
